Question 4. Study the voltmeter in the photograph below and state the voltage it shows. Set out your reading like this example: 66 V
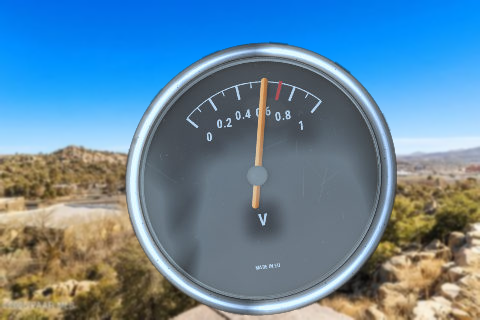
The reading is 0.6 V
